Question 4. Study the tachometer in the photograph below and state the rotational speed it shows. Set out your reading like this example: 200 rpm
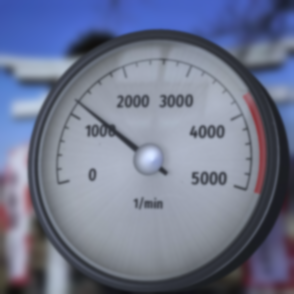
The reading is 1200 rpm
